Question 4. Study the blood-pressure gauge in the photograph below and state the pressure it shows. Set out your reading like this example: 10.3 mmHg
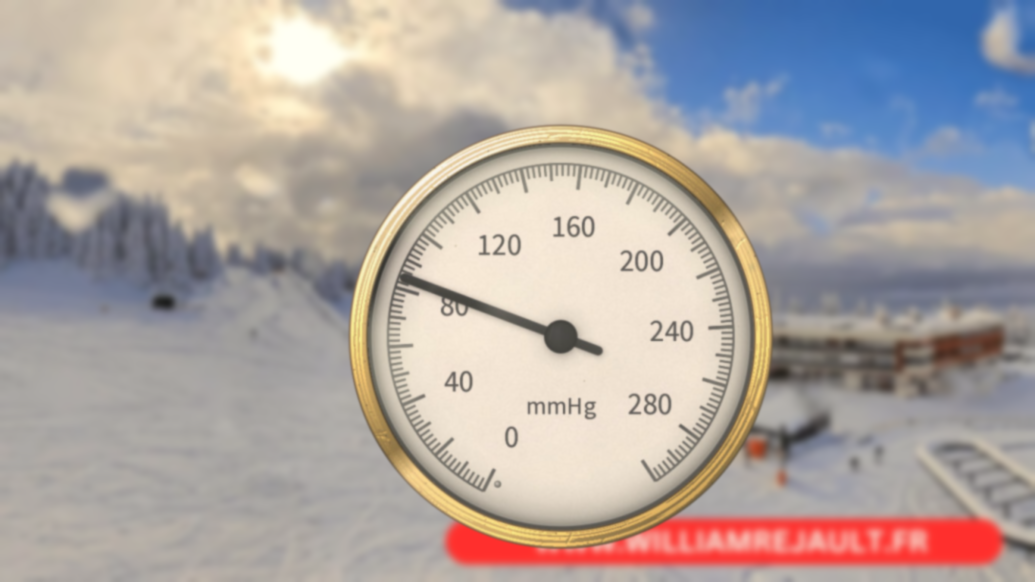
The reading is 84 mmHg
